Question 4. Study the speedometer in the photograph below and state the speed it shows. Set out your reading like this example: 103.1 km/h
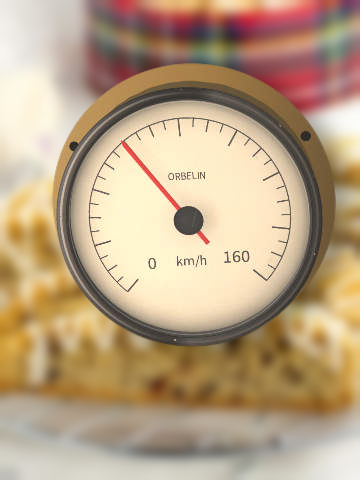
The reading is 60 km/h
